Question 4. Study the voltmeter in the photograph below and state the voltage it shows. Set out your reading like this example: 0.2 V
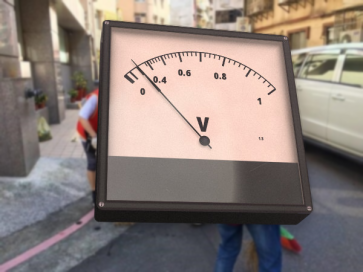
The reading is 0.3 V
